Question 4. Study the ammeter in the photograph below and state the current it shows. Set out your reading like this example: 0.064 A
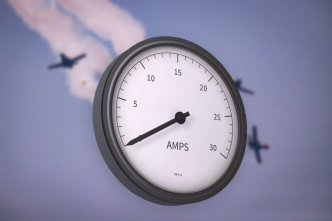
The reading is 0 A
